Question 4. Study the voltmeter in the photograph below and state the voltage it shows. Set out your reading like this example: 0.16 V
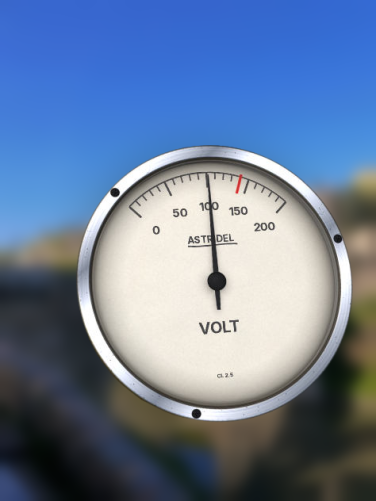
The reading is 100 V
